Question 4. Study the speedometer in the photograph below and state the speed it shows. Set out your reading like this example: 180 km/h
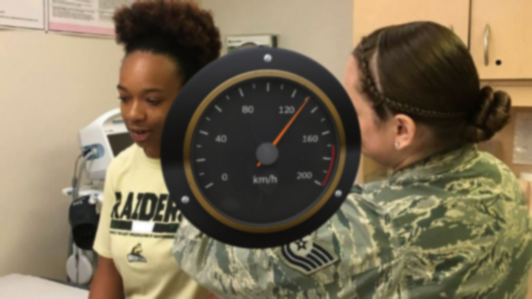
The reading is 130 km/h
